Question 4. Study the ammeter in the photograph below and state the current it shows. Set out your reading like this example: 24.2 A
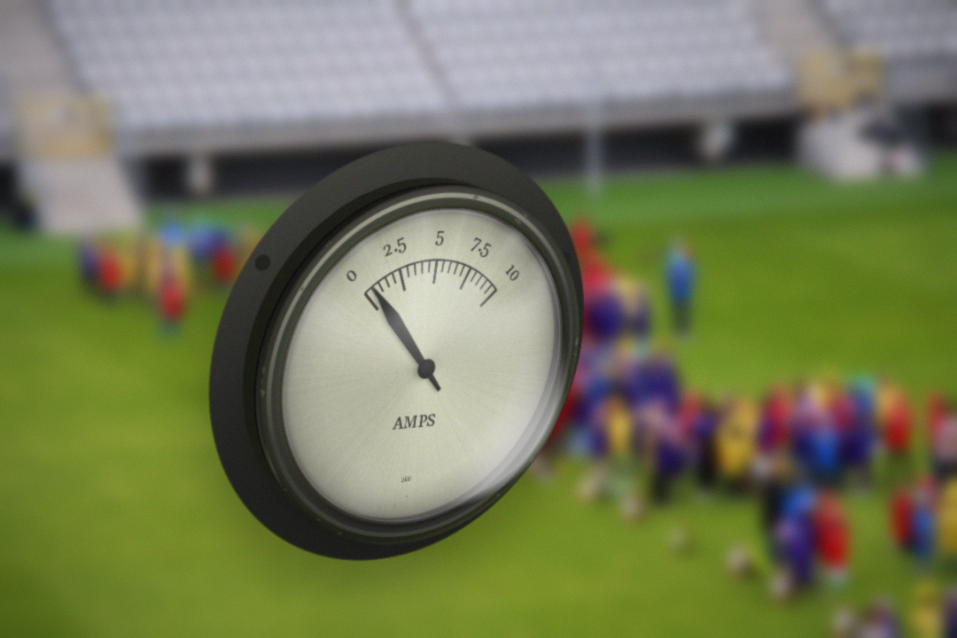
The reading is 0.5 A
